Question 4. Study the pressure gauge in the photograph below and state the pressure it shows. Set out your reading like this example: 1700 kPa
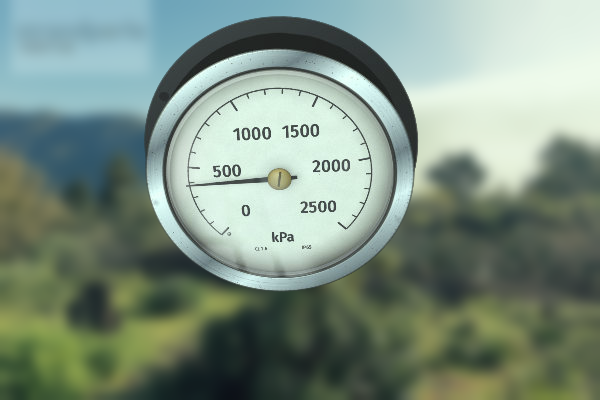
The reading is 400 kPa
